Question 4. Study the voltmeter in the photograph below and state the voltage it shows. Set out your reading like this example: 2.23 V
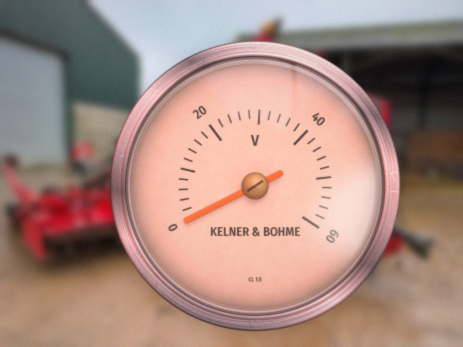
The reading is 0 V
